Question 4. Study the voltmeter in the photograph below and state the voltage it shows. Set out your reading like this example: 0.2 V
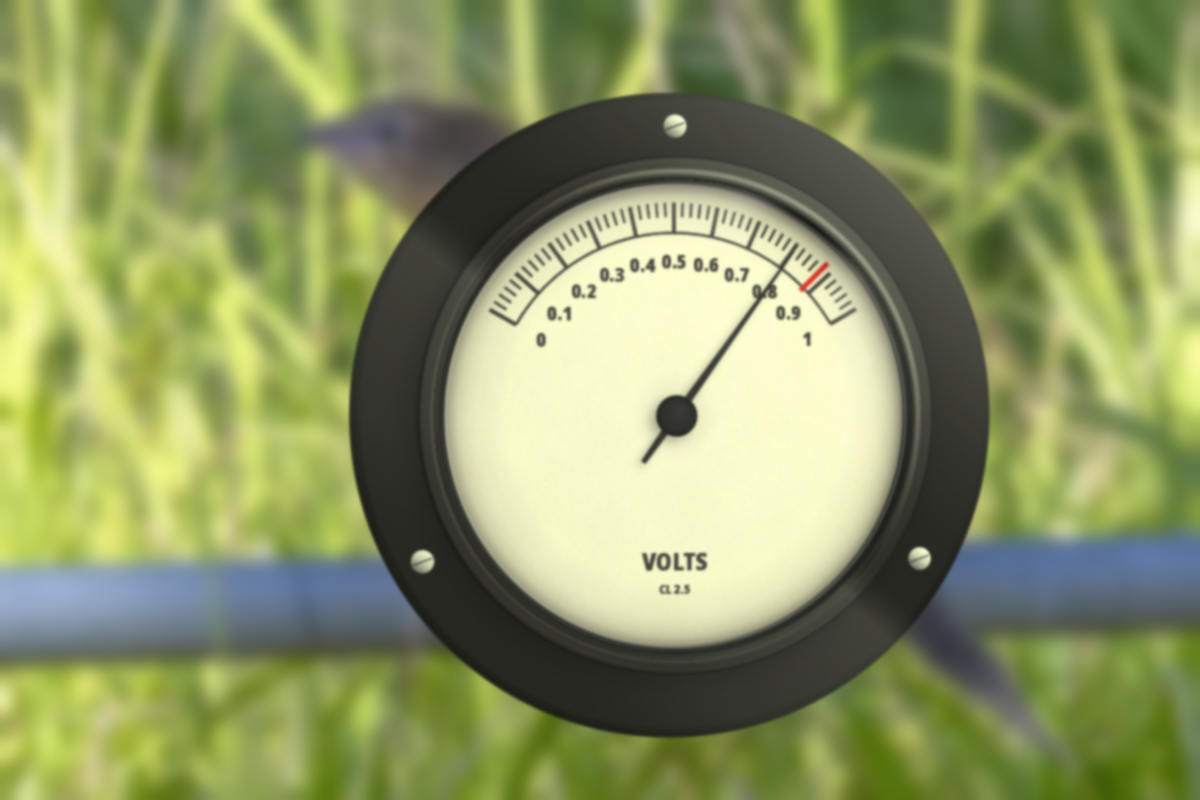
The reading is 0.8 V
